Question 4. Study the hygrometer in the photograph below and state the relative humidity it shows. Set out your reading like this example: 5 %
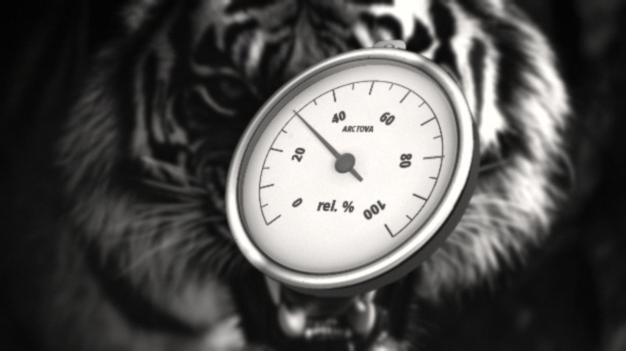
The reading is 30 %
